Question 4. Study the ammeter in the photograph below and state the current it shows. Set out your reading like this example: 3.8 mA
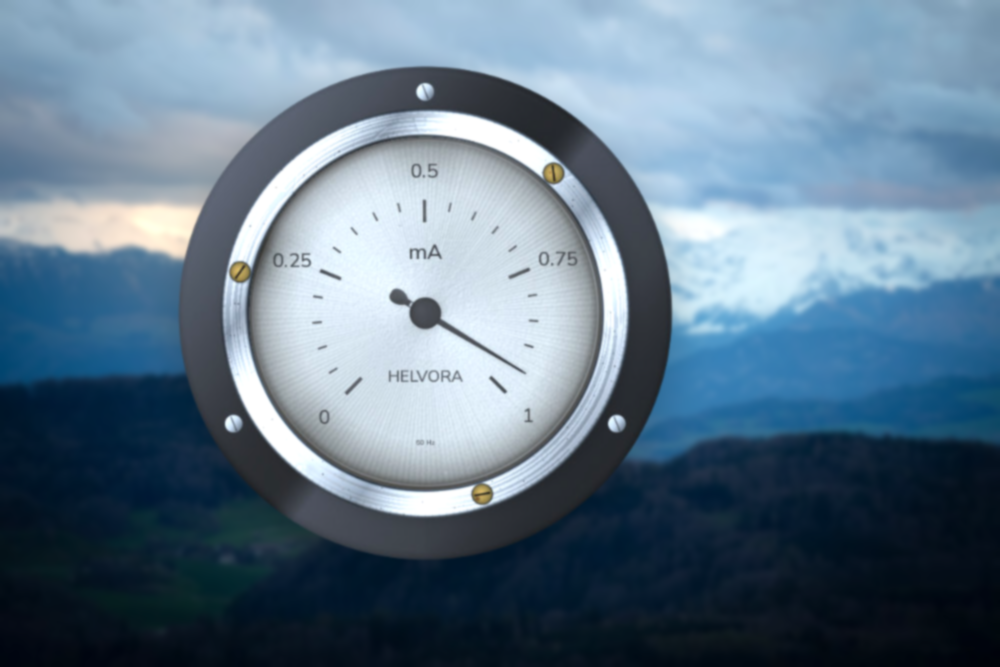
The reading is 0.95 mA
